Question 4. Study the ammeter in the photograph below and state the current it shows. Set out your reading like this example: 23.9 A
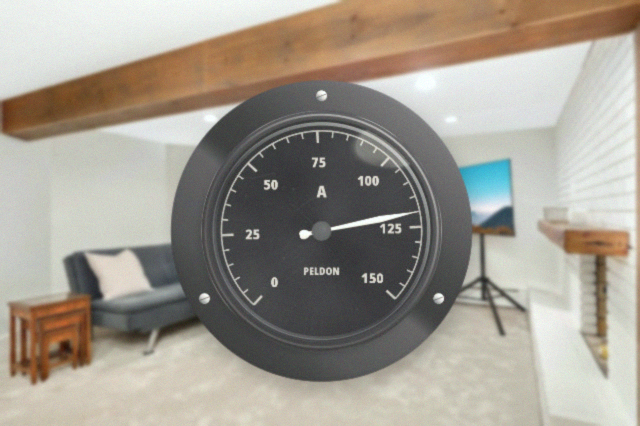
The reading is 120 A
